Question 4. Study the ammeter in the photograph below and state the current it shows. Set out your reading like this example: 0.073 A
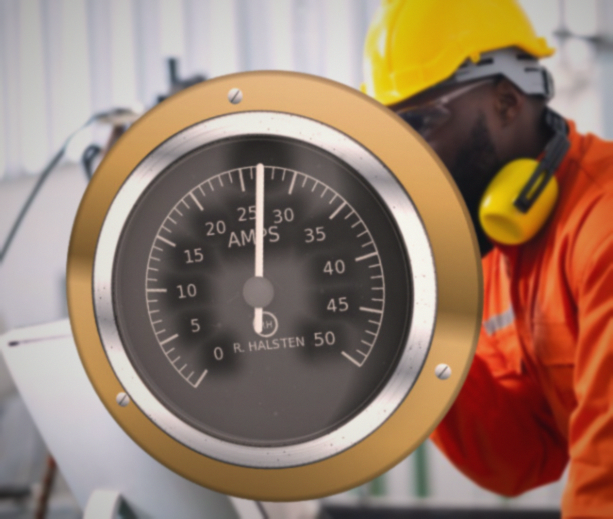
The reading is 27 A
